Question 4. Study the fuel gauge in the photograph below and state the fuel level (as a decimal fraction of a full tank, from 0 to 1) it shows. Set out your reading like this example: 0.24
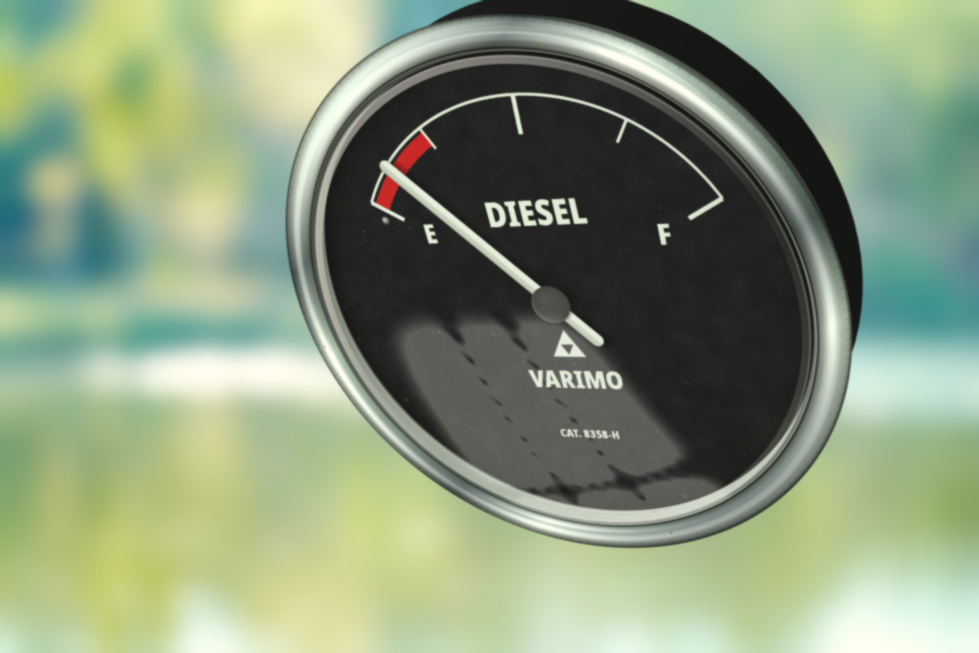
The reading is 0.125
